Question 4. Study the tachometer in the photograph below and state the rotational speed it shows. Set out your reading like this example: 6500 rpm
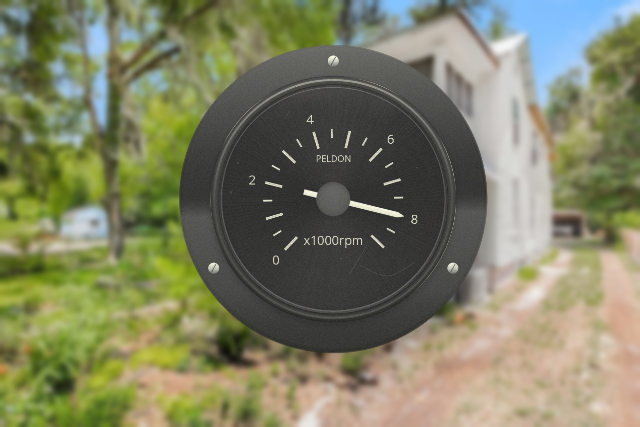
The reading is 8000 rpm
